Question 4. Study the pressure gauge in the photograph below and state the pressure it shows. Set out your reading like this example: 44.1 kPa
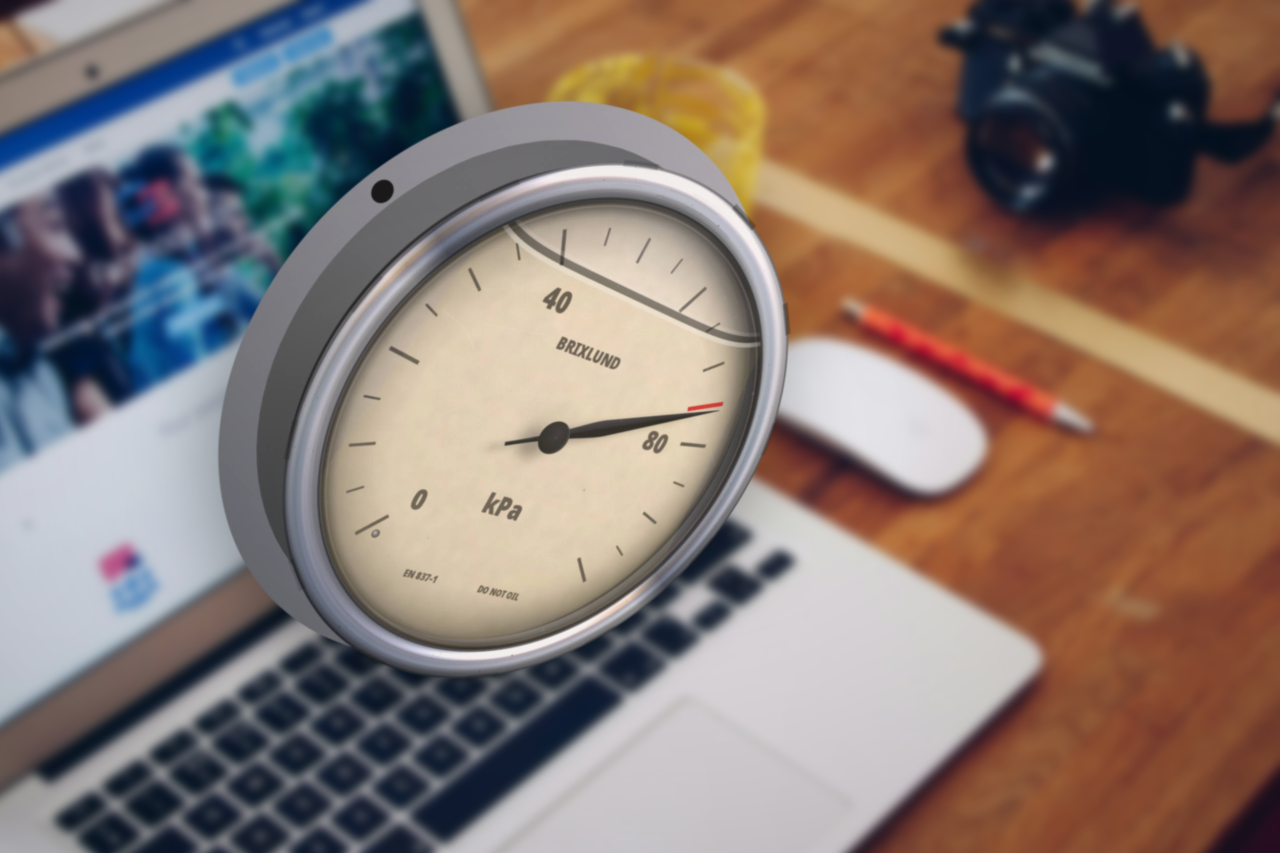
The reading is 75 kPa
